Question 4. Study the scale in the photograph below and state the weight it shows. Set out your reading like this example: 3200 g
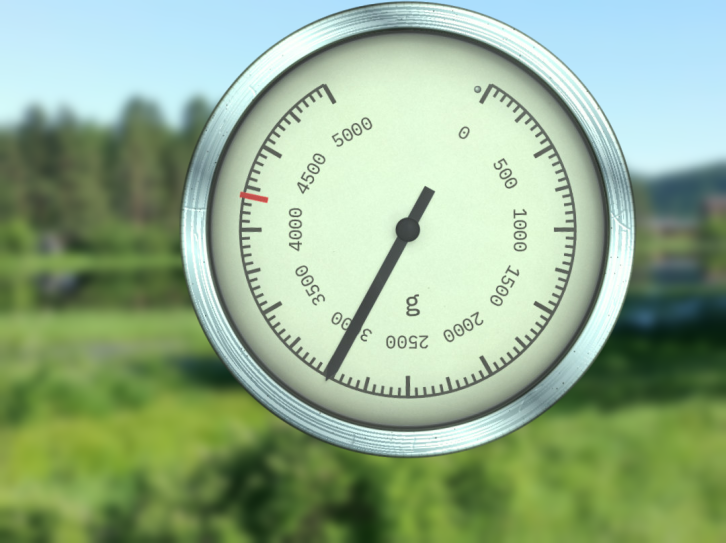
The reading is 2975 g
